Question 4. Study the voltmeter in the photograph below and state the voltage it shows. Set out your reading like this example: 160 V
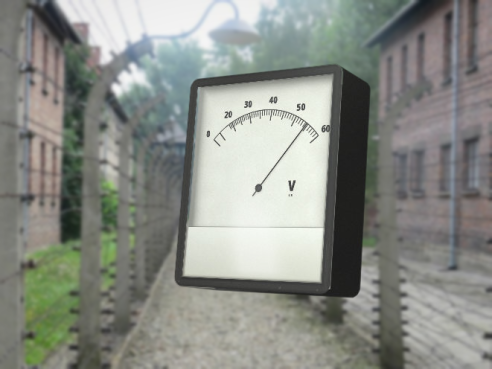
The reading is 55 V
